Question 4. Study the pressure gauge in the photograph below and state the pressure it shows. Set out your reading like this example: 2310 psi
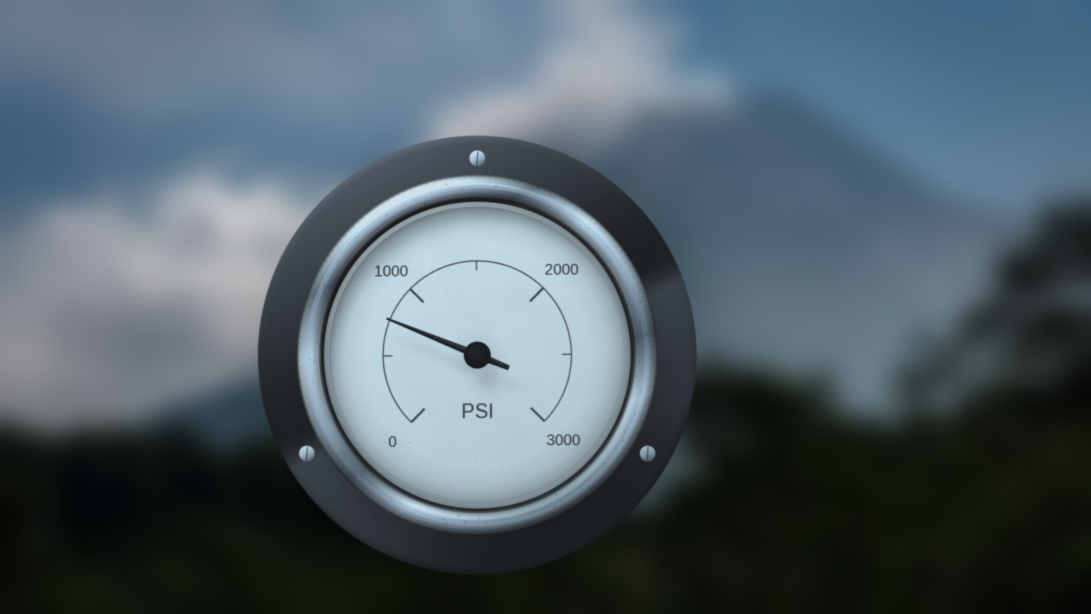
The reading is 750 psi
